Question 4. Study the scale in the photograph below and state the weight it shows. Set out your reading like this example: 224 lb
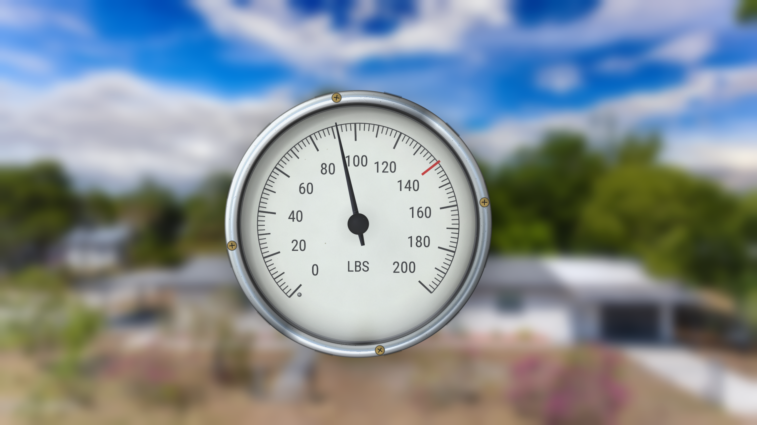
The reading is 92 lb
